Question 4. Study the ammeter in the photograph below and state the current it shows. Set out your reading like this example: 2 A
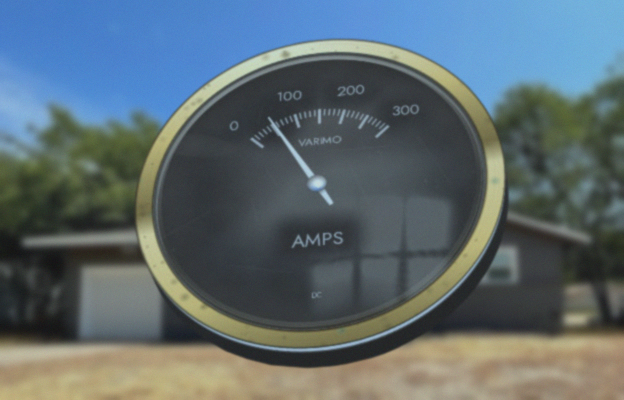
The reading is 50 A
